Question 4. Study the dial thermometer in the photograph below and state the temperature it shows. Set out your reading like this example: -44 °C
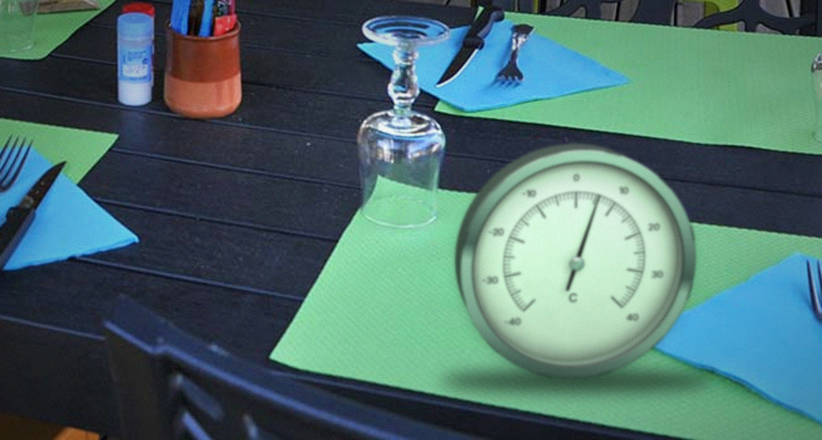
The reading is 5 °C
